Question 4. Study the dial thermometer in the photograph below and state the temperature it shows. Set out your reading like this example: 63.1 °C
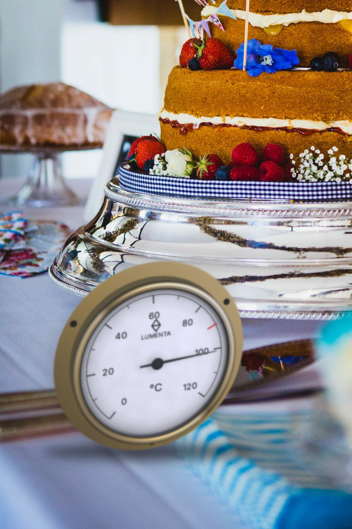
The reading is 100 °C
